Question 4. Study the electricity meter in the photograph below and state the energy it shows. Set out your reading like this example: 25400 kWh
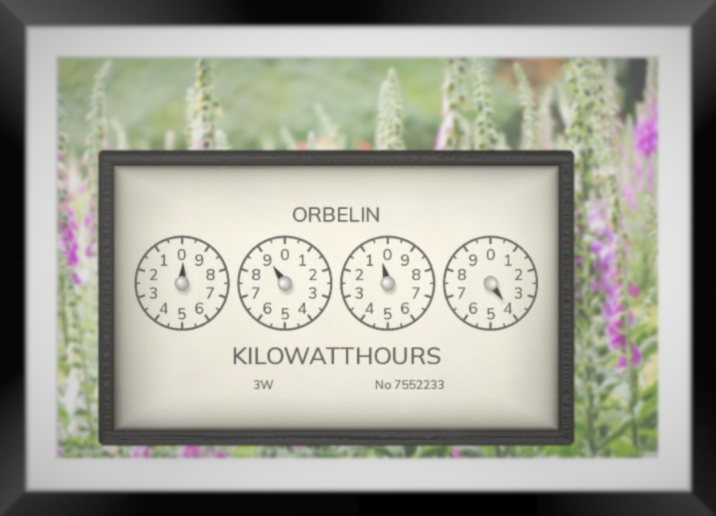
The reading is 9904 kWh
